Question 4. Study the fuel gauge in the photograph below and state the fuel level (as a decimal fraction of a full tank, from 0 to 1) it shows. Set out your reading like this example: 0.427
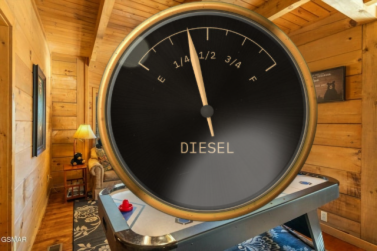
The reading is 0.375
